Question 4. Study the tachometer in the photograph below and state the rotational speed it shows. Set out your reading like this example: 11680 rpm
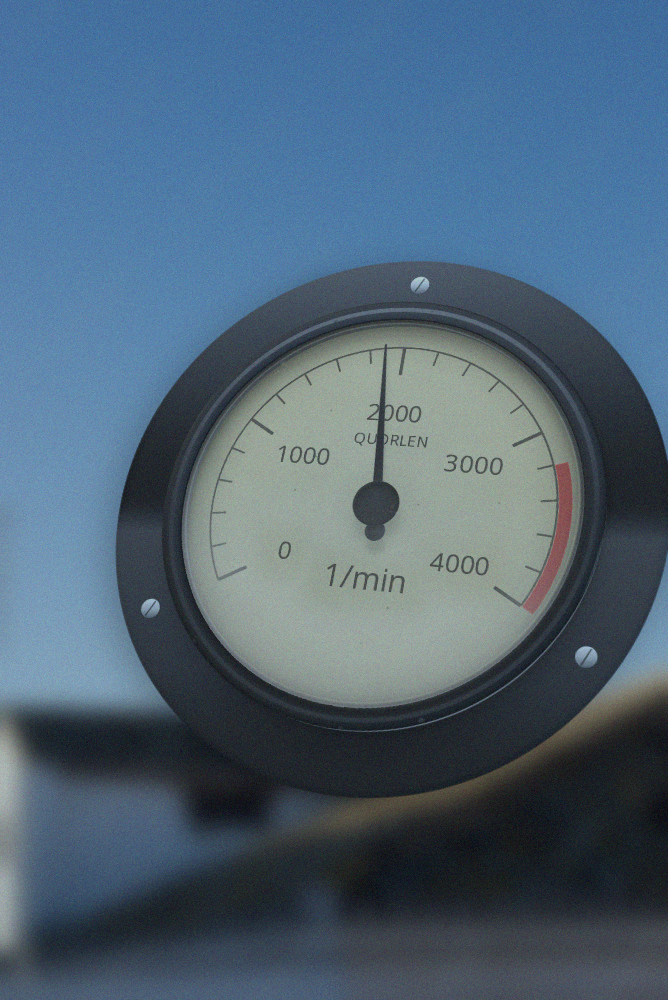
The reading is 1900 rpm
